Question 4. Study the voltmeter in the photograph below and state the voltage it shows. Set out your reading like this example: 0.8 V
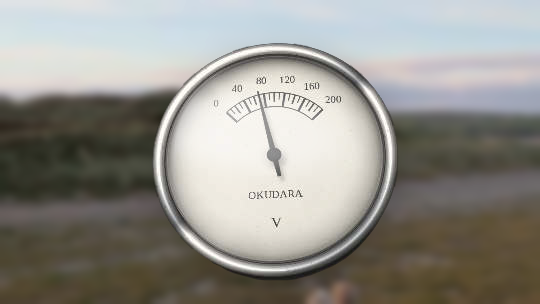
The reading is 70 V
